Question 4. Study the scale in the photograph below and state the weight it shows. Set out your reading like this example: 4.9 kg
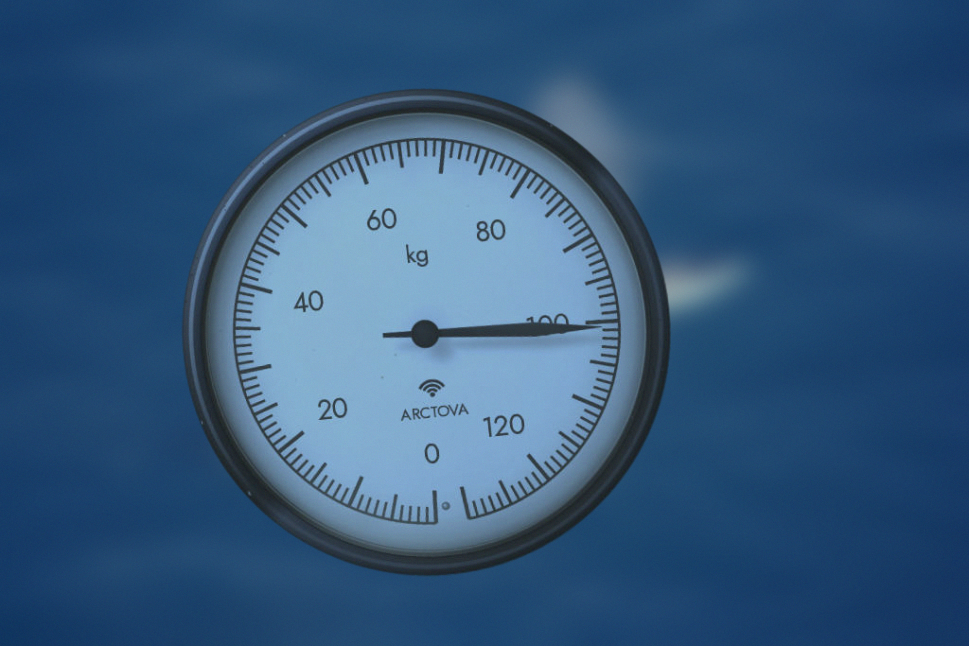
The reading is 100.5 kg
